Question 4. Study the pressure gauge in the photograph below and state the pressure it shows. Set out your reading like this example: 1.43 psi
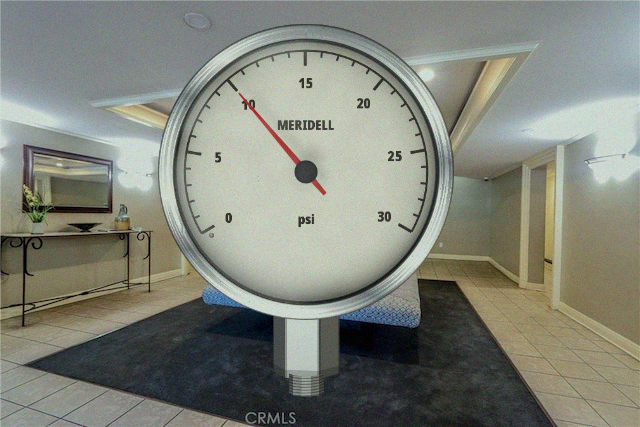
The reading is 10 psi
